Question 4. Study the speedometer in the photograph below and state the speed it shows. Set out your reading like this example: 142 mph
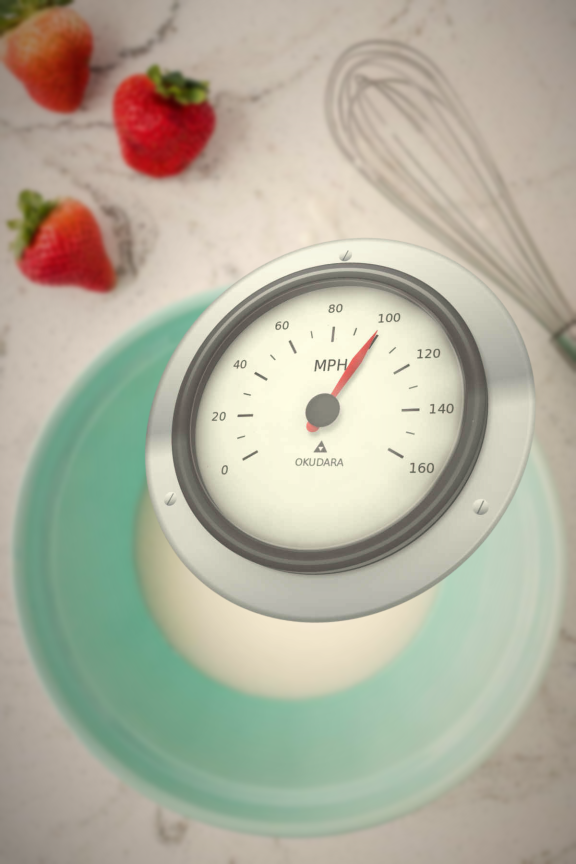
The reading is 100 mph
